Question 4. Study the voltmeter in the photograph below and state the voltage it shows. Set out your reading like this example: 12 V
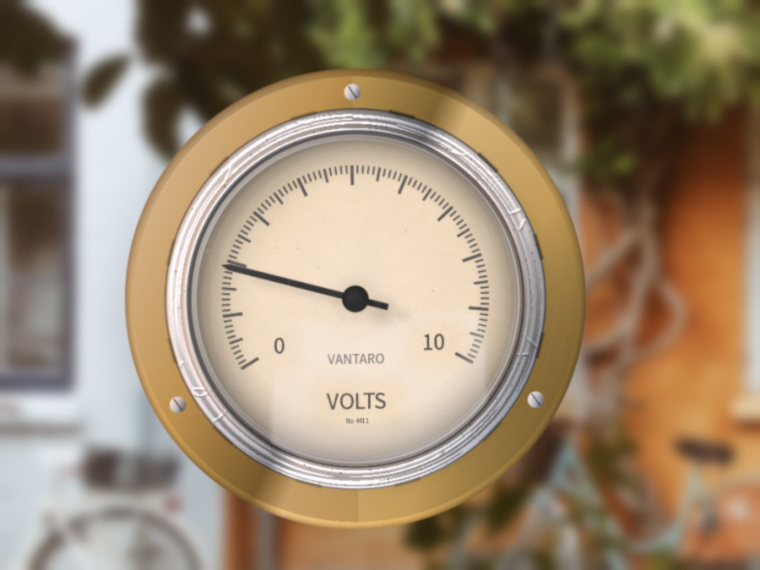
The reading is 1.9 V
